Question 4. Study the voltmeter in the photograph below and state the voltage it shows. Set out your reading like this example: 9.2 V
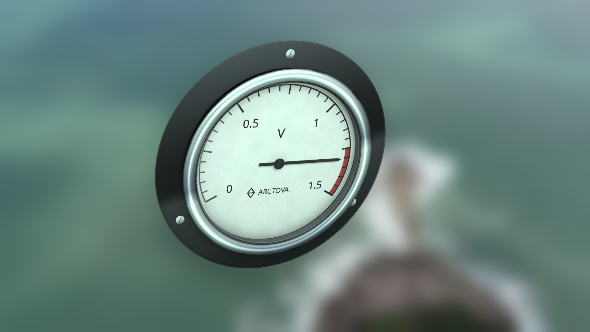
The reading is 1.3 V
